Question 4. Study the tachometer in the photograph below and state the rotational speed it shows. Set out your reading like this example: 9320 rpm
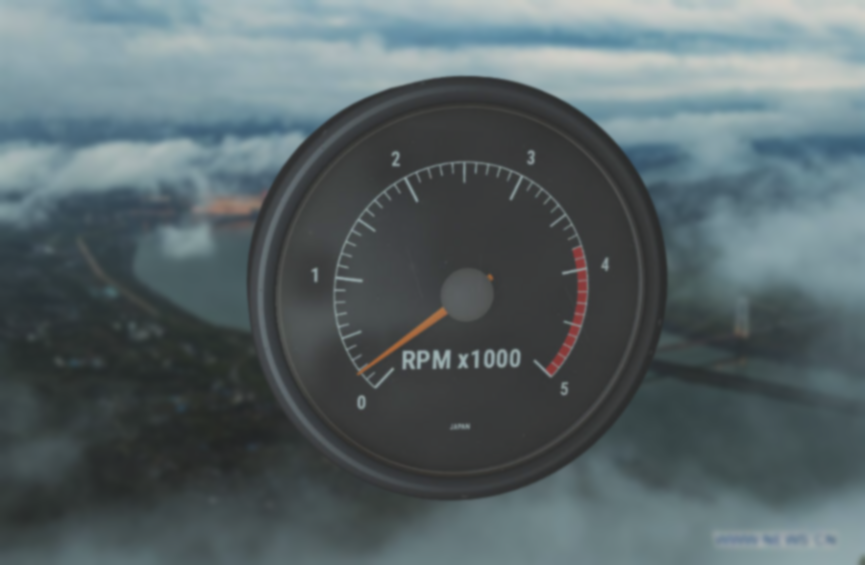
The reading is 200 rpm
